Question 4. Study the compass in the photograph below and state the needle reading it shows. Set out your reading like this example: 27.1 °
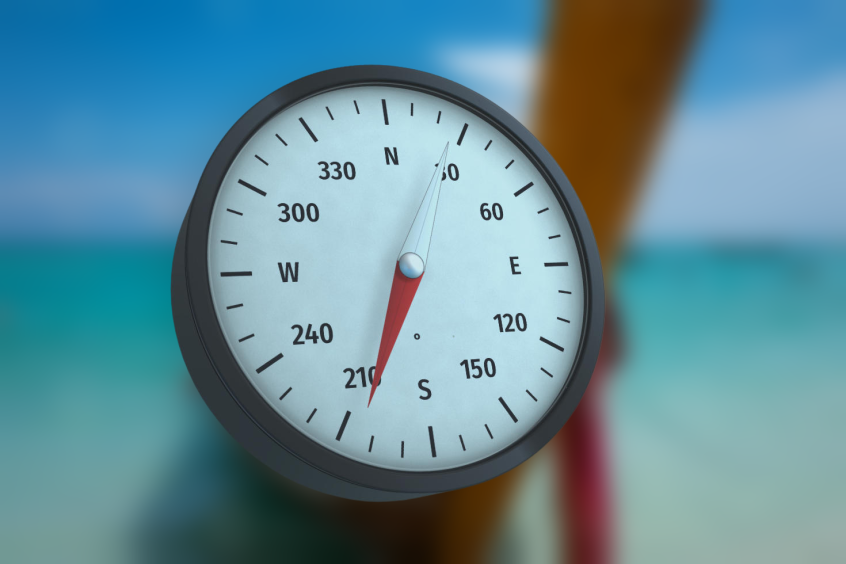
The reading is 205 °
